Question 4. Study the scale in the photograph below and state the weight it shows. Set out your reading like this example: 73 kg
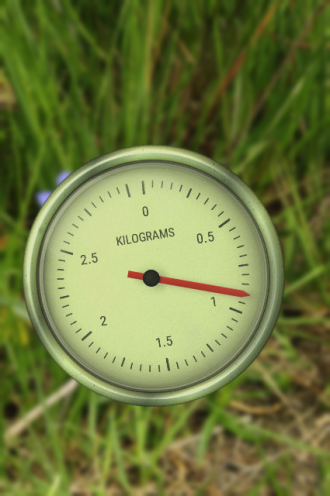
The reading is 0.9 kg
